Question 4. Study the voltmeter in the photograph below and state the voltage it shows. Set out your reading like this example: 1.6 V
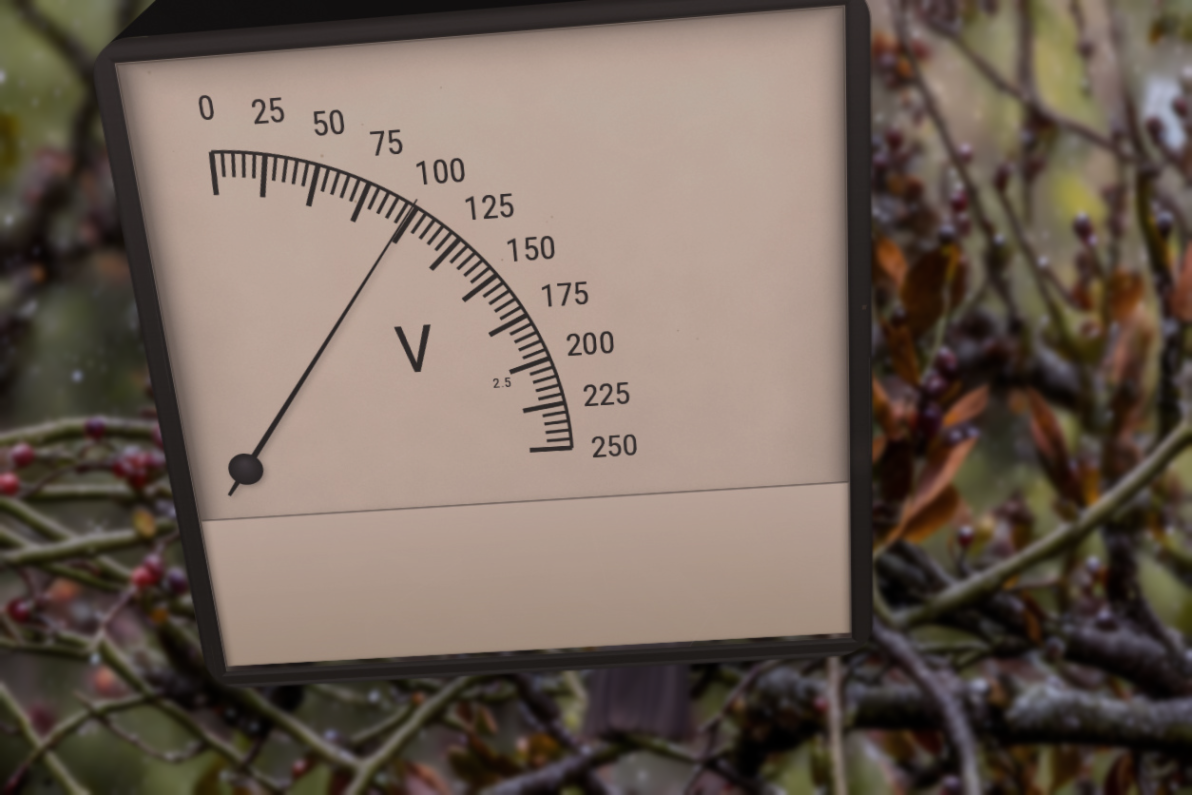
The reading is 97.5 V
